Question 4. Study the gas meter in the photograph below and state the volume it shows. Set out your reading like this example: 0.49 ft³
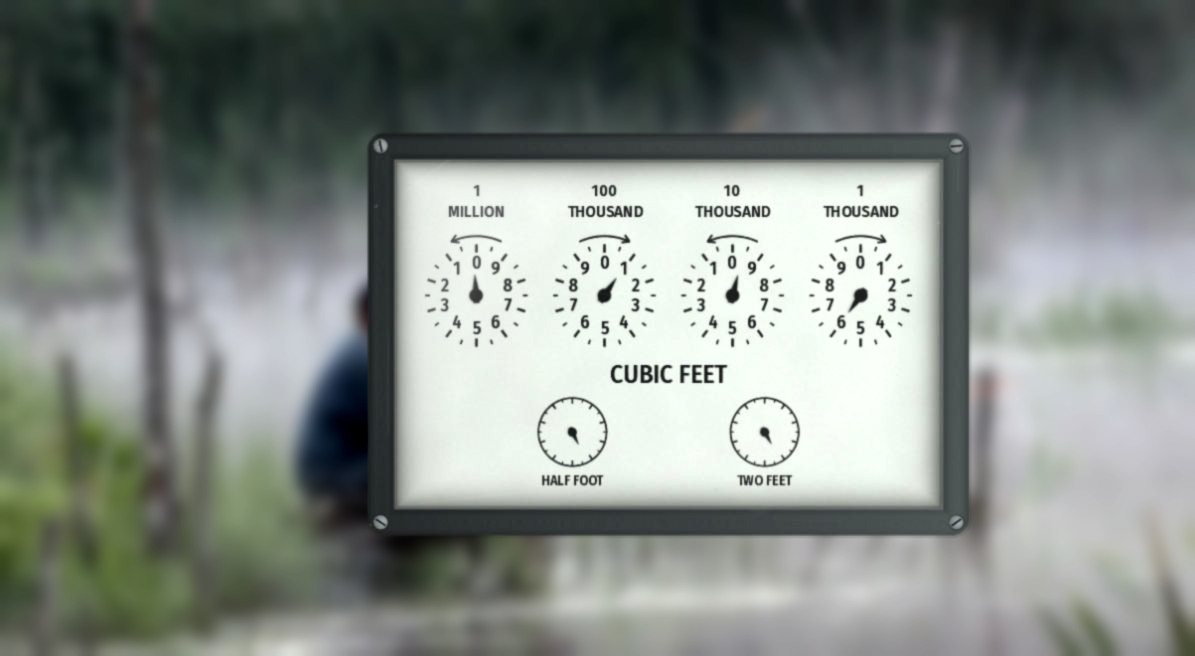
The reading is 9600 ft³
